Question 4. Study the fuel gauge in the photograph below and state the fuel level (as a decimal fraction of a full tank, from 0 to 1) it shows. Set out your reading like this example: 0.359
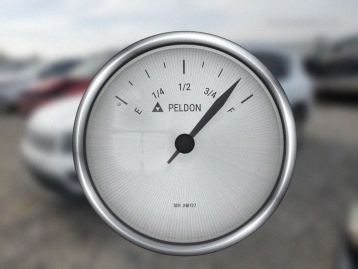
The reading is 0.875
